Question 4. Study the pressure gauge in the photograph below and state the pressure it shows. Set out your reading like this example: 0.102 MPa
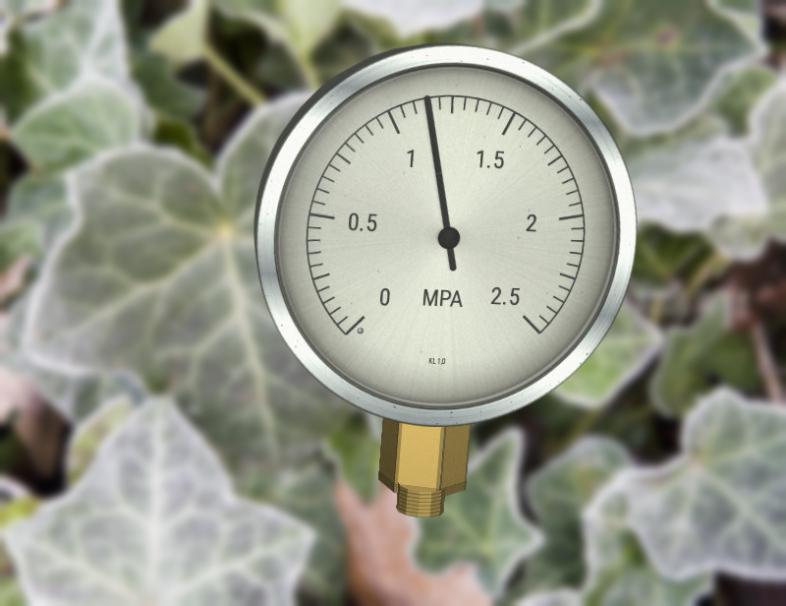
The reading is 1.15 MPa
